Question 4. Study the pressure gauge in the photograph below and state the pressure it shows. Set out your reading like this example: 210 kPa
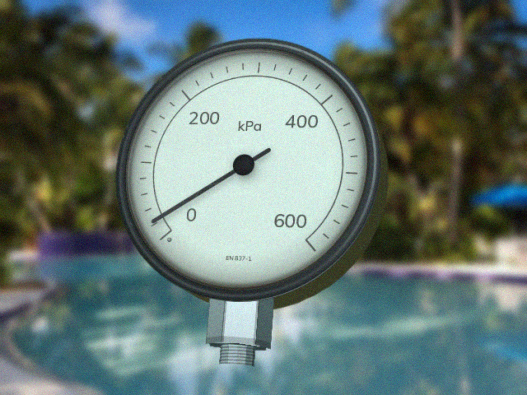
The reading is 20 kPa
